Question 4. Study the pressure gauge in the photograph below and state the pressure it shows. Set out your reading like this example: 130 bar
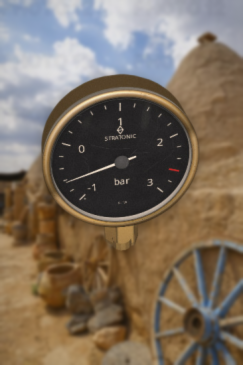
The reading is -0.6 bar
